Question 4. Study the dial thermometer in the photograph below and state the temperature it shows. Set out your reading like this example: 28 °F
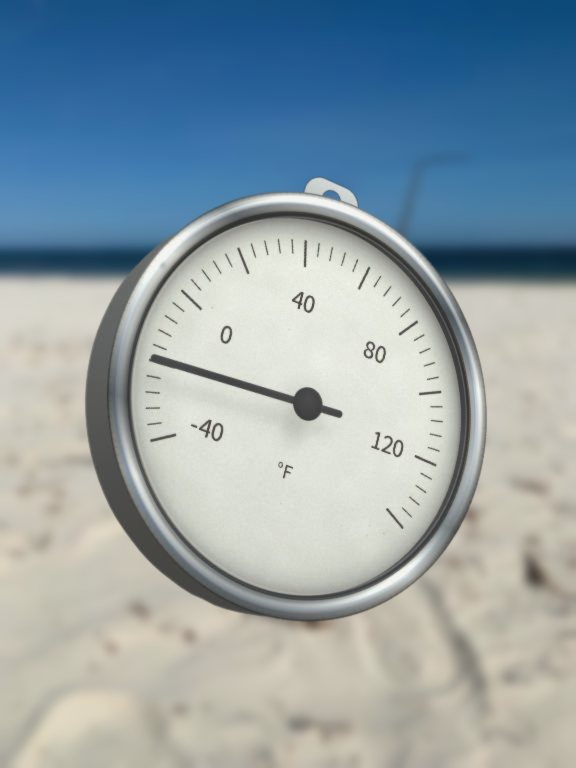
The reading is -20 °F
